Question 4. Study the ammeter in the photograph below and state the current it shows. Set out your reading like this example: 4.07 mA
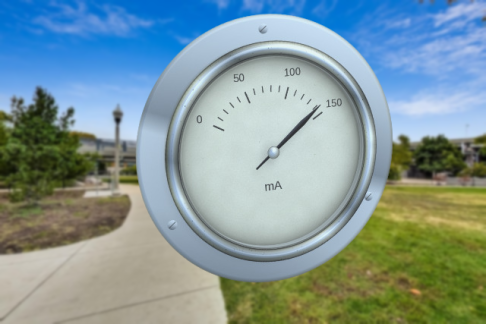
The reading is 140 mA
